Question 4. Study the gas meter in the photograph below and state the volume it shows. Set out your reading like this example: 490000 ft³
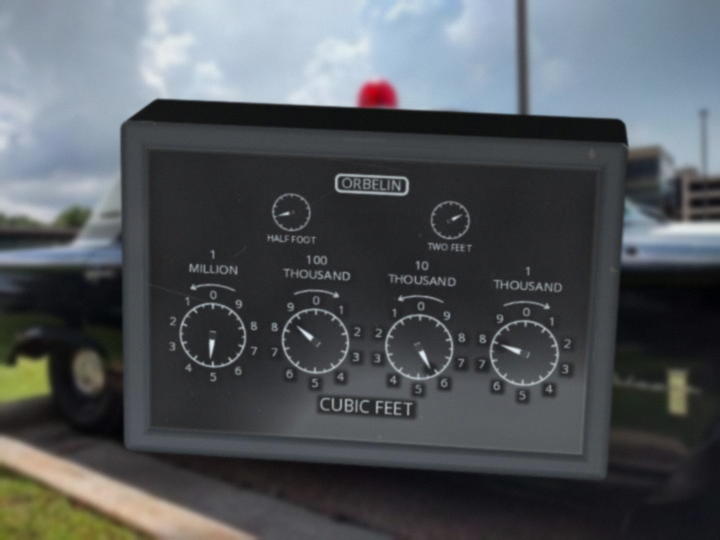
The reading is 485800 ft³
